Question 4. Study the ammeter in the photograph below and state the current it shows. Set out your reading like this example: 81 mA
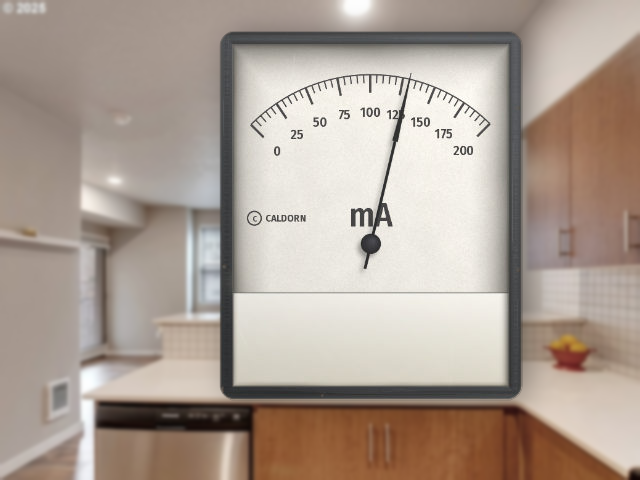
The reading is 130 mA
